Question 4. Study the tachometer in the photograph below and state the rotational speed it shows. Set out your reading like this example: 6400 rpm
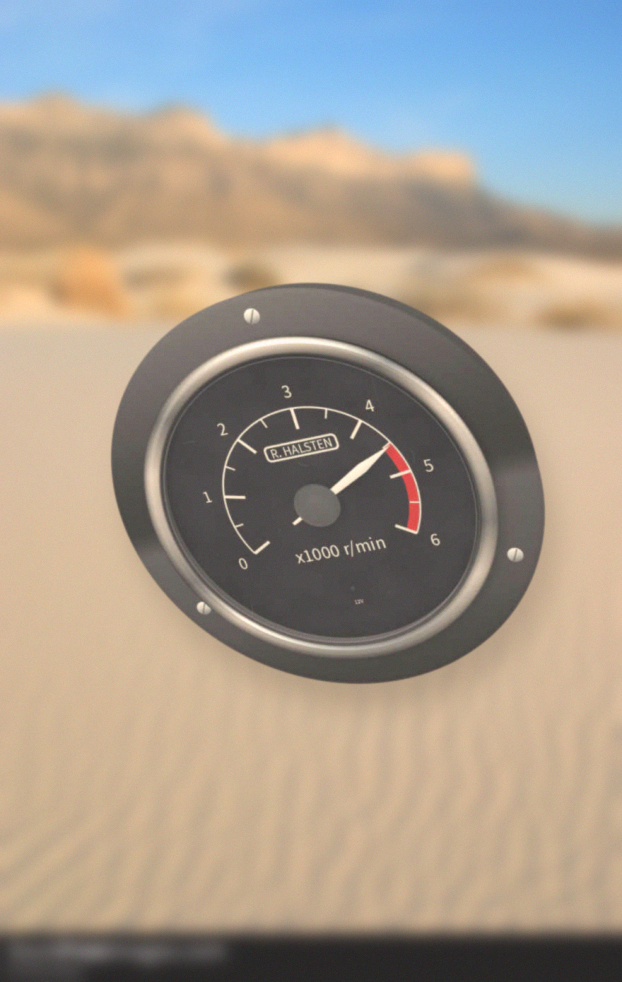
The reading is 4500 rpm
